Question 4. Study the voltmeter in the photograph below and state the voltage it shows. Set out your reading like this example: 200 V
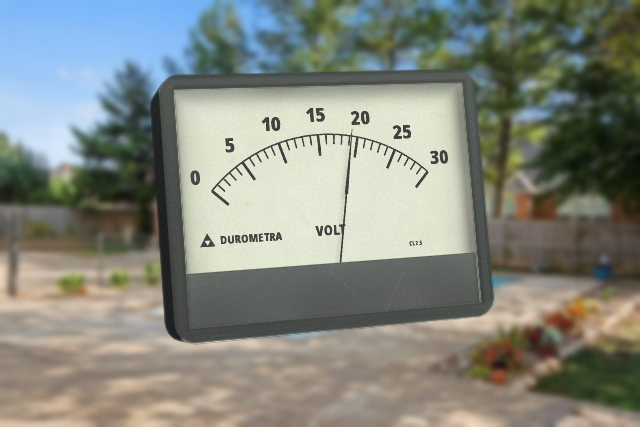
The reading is 19 V
